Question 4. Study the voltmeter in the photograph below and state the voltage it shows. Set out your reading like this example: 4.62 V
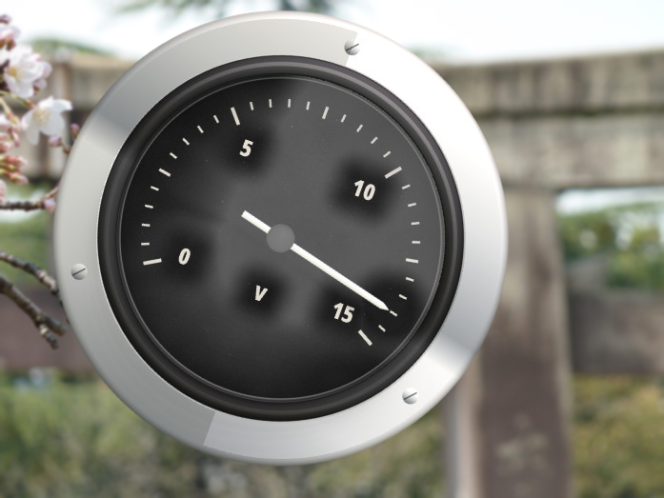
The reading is 14 V
